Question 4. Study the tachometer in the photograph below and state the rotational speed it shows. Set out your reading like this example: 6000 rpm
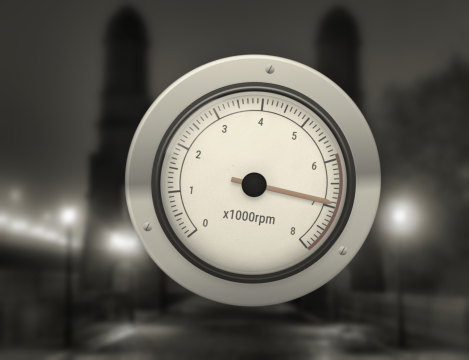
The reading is 6900 rpm
